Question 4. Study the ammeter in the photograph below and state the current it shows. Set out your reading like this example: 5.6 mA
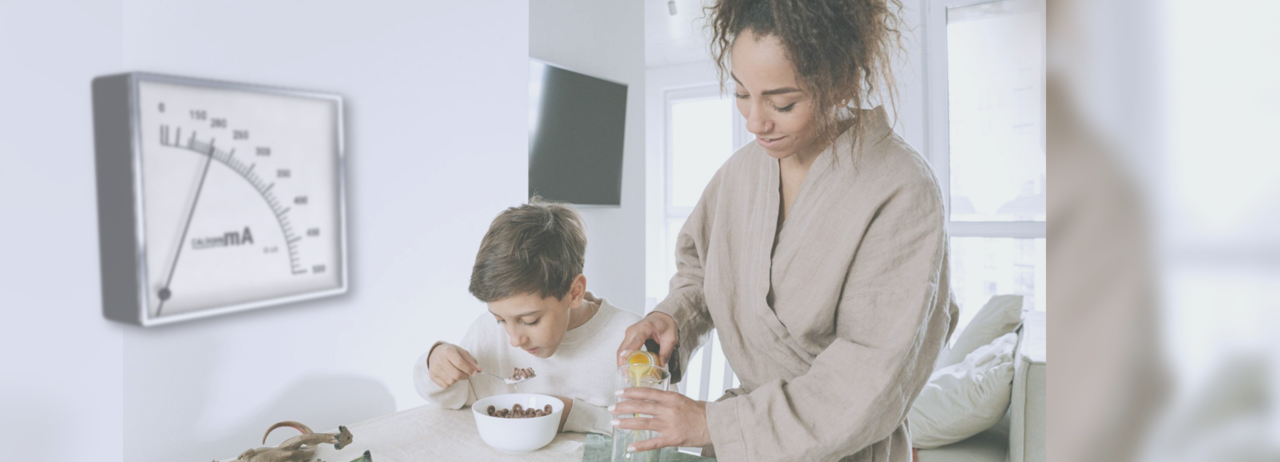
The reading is 200 mA
